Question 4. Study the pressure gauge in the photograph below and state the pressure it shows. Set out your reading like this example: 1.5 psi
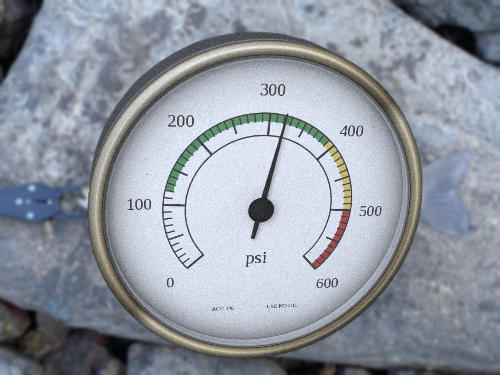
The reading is 320 psi
